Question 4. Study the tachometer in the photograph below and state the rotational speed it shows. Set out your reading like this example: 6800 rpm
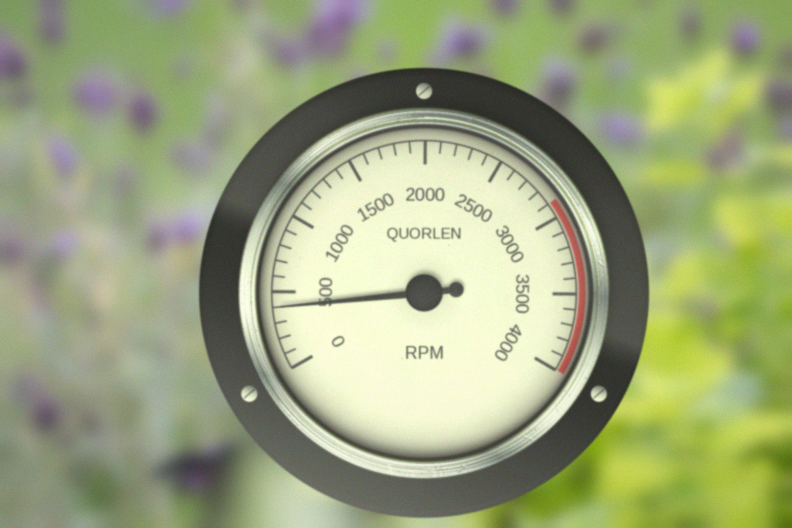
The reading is 400 rpm
